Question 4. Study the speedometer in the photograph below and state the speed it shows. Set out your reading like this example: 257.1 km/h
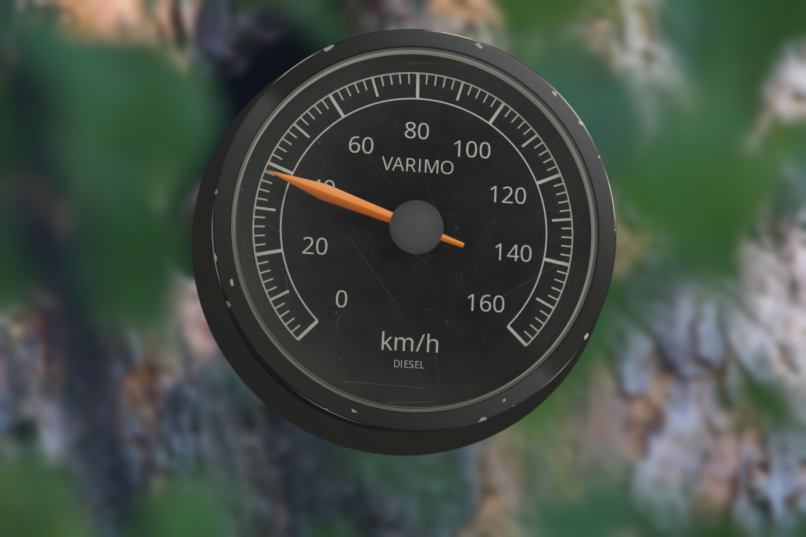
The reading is 38 km/h
